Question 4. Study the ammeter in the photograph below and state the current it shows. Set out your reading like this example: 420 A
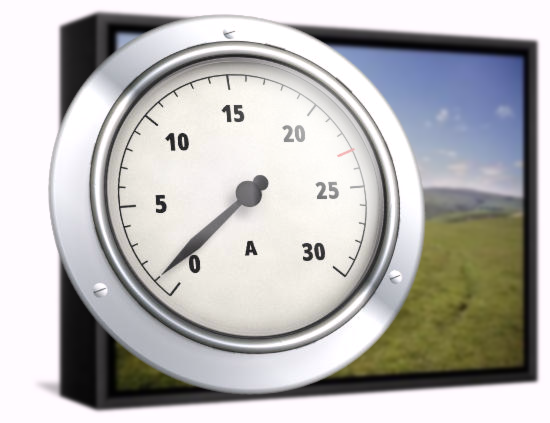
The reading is 1 A
